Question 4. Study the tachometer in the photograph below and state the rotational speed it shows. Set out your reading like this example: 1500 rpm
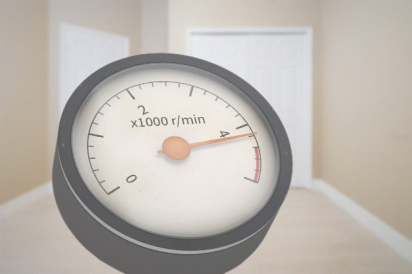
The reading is 4200 rpm
